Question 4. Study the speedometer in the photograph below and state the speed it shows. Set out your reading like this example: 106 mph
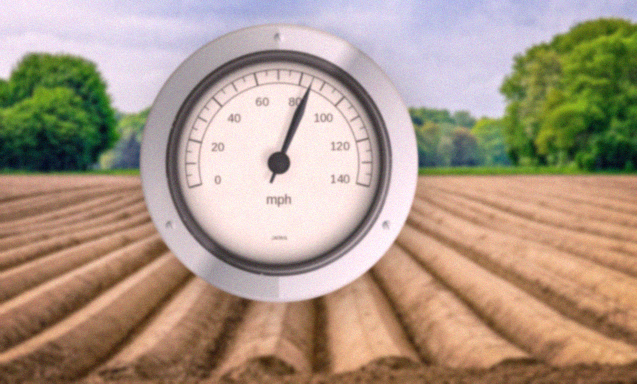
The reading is 85 mph
